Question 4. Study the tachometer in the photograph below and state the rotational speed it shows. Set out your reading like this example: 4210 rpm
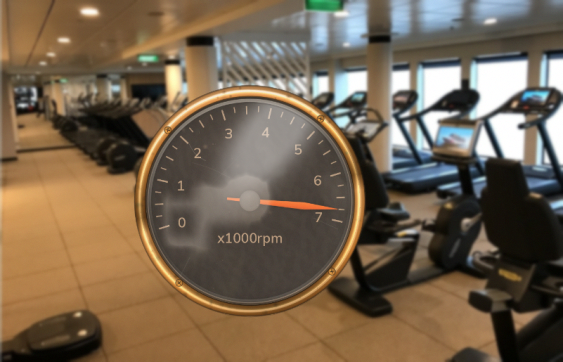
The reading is 6750 rpm
